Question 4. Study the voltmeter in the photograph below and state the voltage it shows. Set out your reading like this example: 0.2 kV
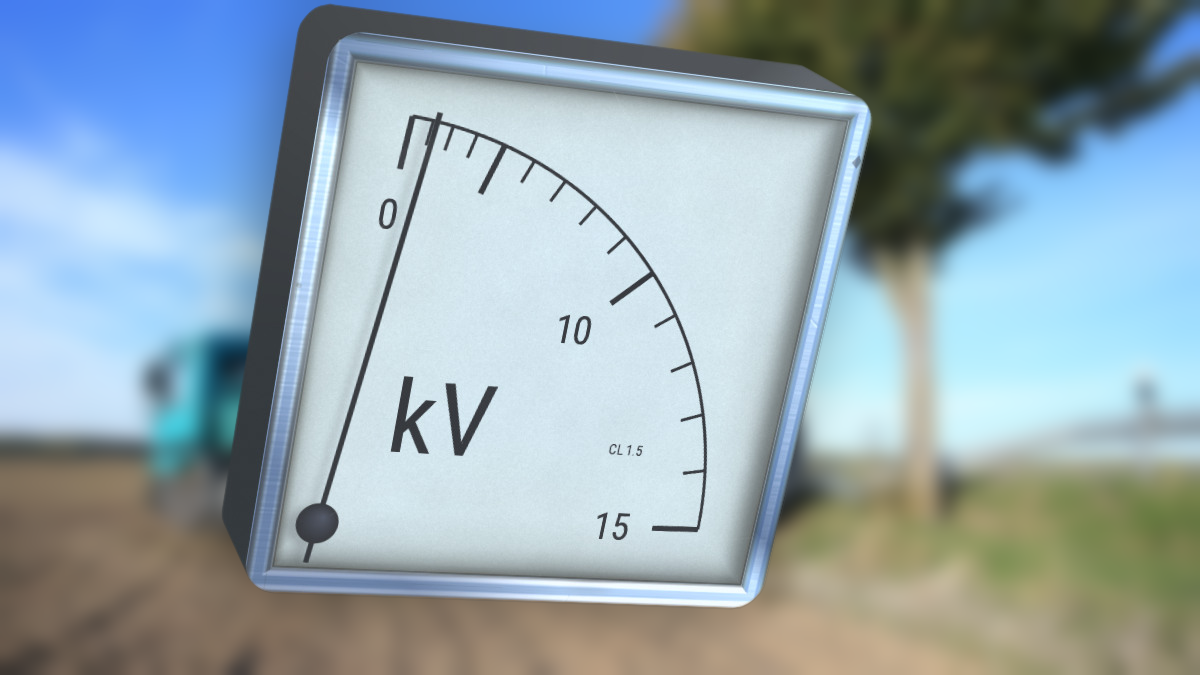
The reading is 2 kV
